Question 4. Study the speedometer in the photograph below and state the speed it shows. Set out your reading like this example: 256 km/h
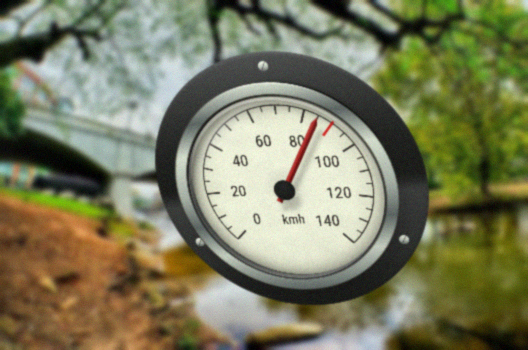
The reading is 85 km/h
